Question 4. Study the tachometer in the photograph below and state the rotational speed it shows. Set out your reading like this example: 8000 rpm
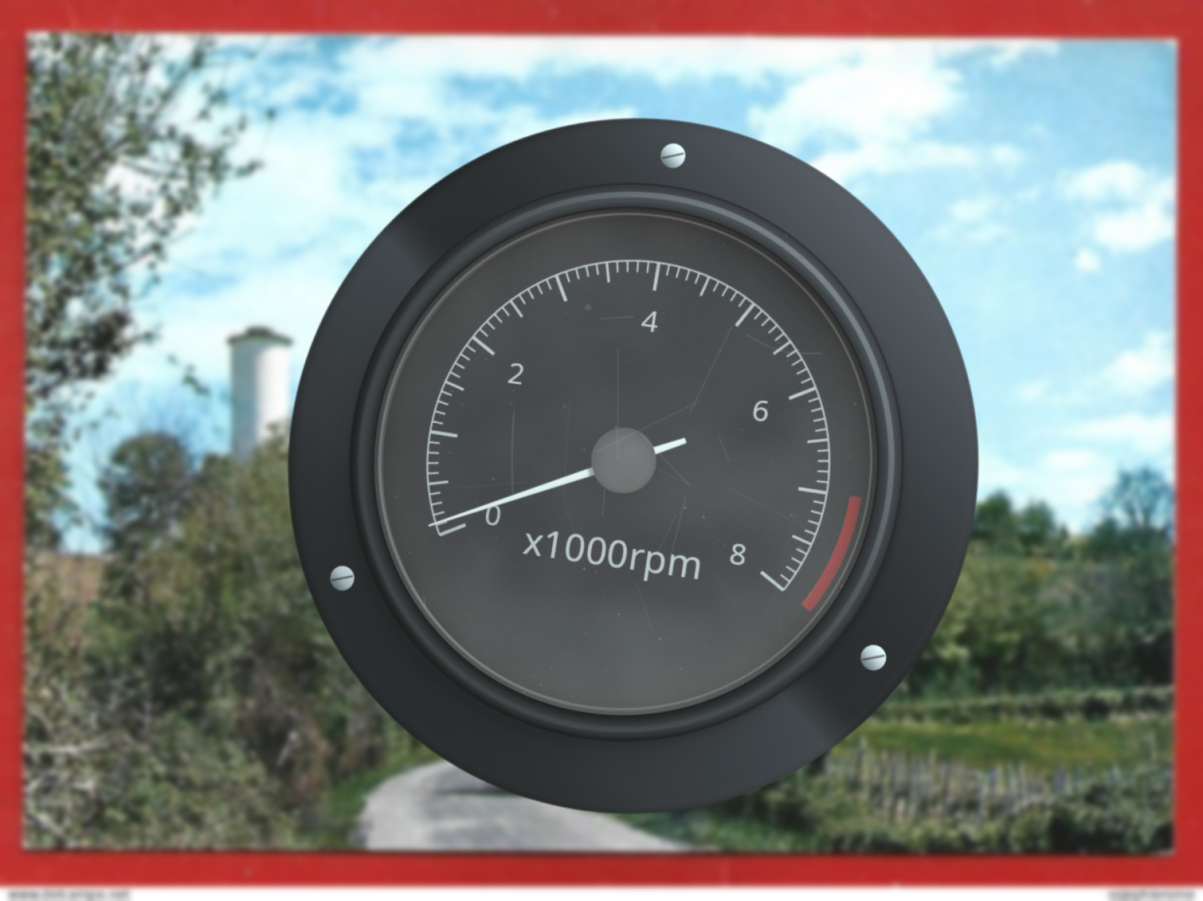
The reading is 100 rpm
